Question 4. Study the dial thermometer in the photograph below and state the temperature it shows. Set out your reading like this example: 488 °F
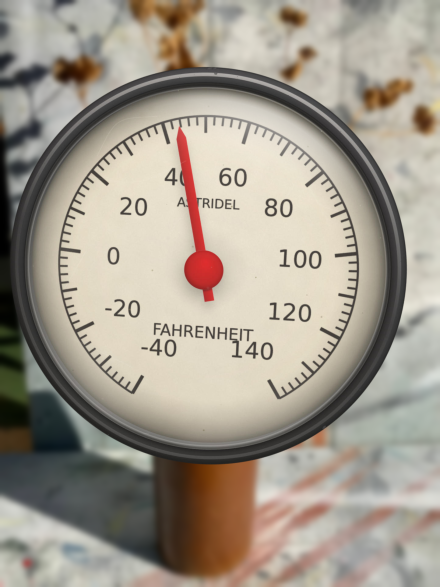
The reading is 44 °F
